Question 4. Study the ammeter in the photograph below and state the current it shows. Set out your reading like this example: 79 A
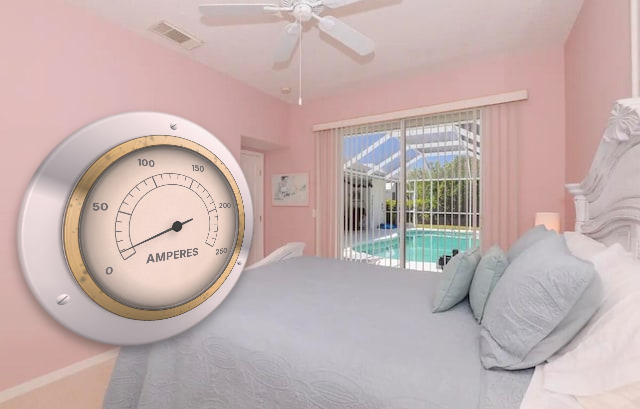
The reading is 10 A
